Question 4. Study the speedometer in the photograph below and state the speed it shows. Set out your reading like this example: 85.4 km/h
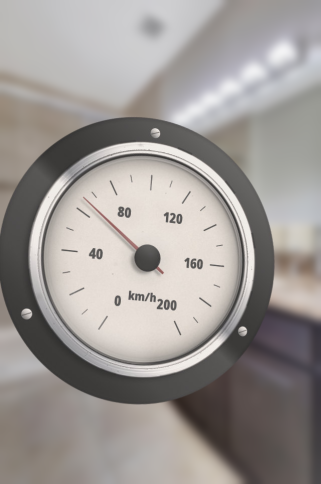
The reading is 65 km/h
